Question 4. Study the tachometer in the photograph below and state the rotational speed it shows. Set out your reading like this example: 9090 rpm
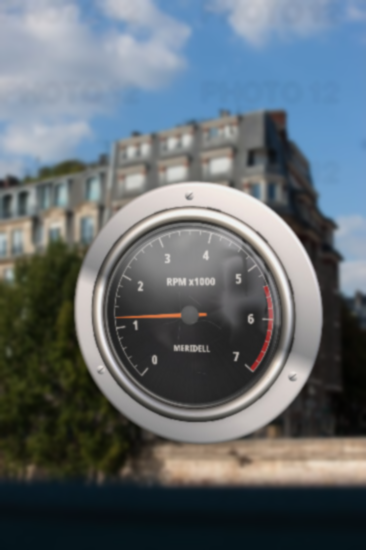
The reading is 1200 rpm
